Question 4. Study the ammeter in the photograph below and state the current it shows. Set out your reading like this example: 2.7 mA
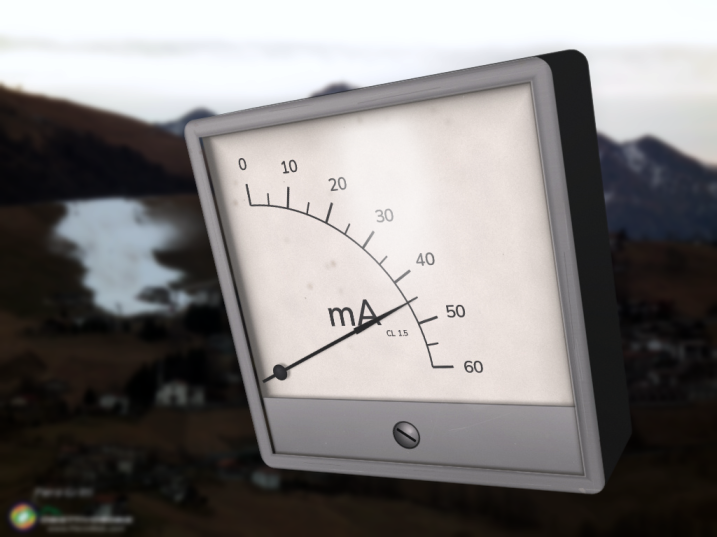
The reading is 45 mA
